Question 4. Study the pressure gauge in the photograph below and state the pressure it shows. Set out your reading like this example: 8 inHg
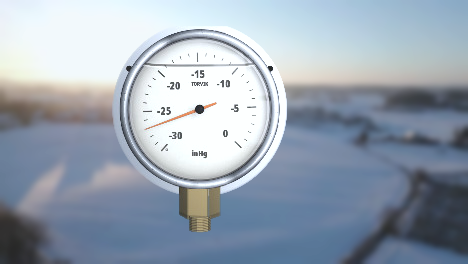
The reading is -27 inHg
